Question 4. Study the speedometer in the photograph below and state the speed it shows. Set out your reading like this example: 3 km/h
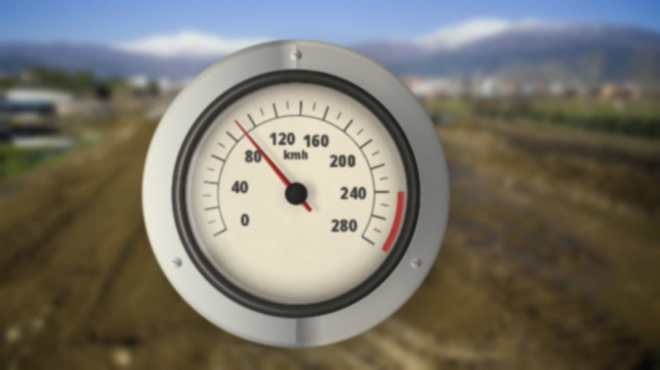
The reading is 90 km/h
